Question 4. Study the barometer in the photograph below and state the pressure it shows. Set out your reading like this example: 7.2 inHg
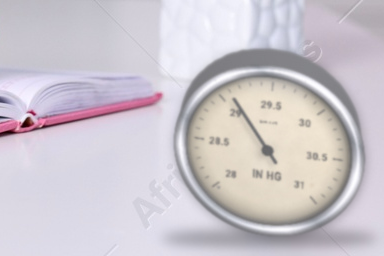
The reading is 29.1 inHg
